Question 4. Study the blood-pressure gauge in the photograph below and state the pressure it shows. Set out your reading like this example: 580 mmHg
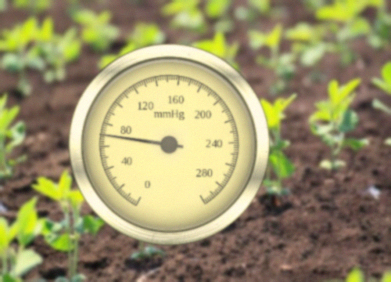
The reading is 70 mmHg
